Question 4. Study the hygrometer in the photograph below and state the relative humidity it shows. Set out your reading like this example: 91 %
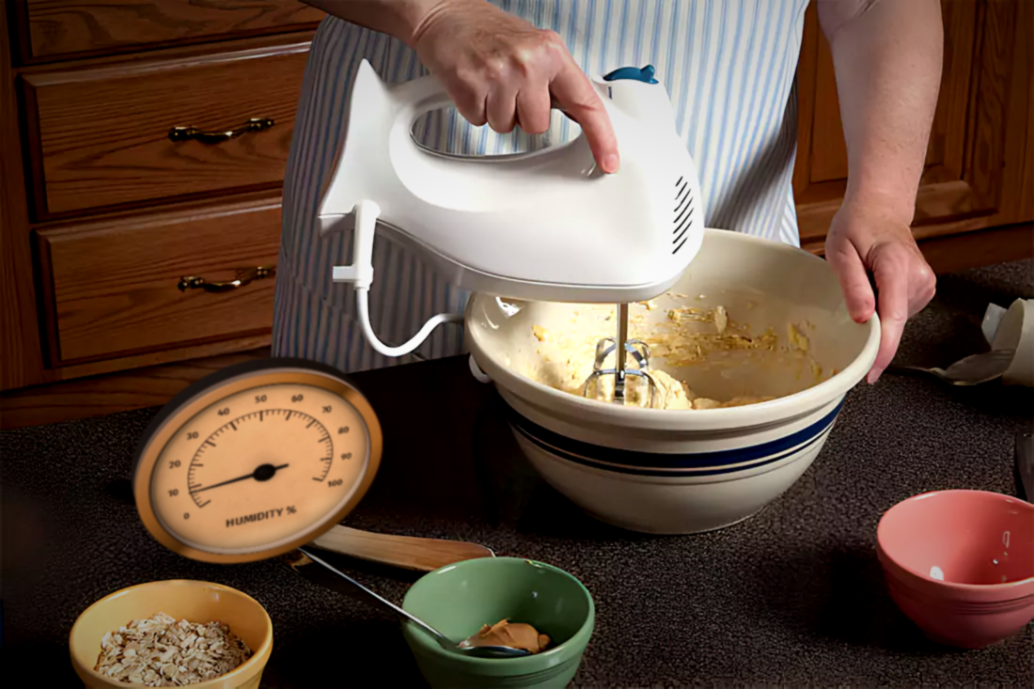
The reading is 10 %
